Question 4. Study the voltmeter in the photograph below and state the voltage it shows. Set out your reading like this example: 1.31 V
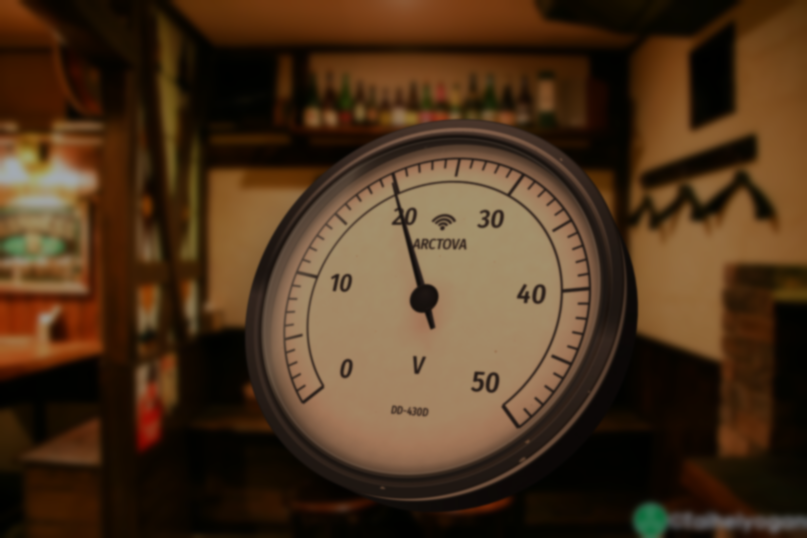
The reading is 20 V
